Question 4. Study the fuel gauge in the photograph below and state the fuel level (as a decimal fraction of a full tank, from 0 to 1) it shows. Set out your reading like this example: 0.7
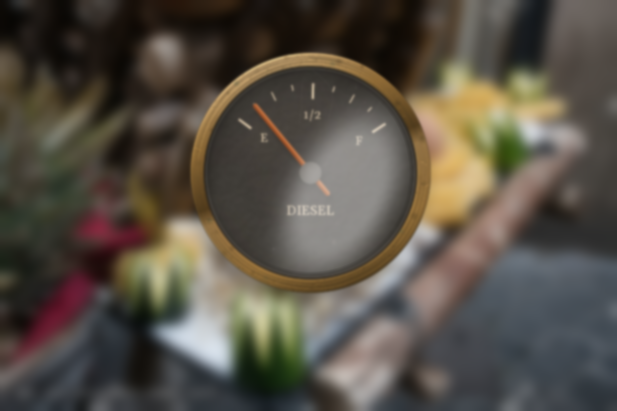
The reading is 0.125
